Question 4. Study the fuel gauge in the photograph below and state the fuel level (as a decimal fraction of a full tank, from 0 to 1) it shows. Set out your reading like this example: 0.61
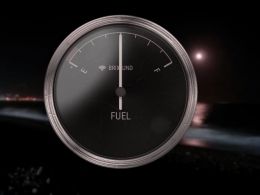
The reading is 0.5
